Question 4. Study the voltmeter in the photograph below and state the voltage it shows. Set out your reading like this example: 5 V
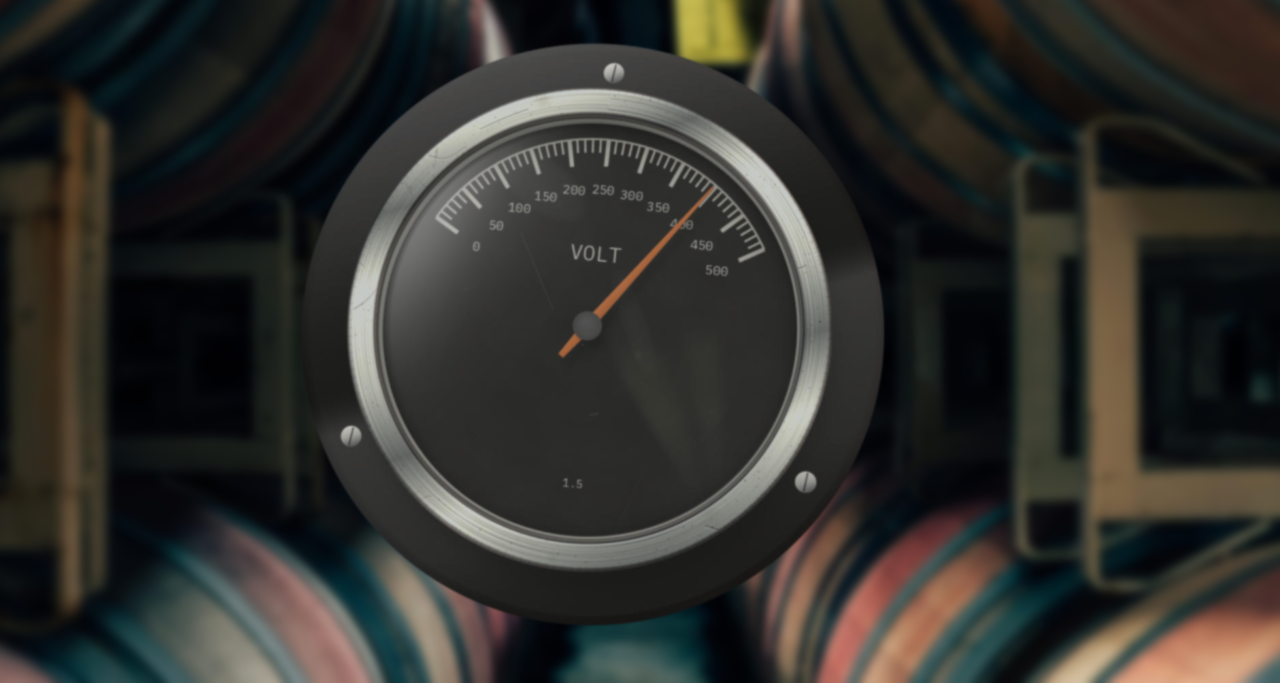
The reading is 400 V
